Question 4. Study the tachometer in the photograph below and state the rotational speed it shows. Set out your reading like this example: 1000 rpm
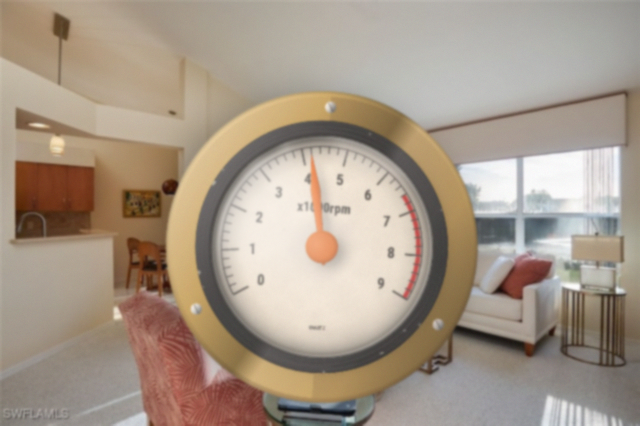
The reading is 4200 rpm
